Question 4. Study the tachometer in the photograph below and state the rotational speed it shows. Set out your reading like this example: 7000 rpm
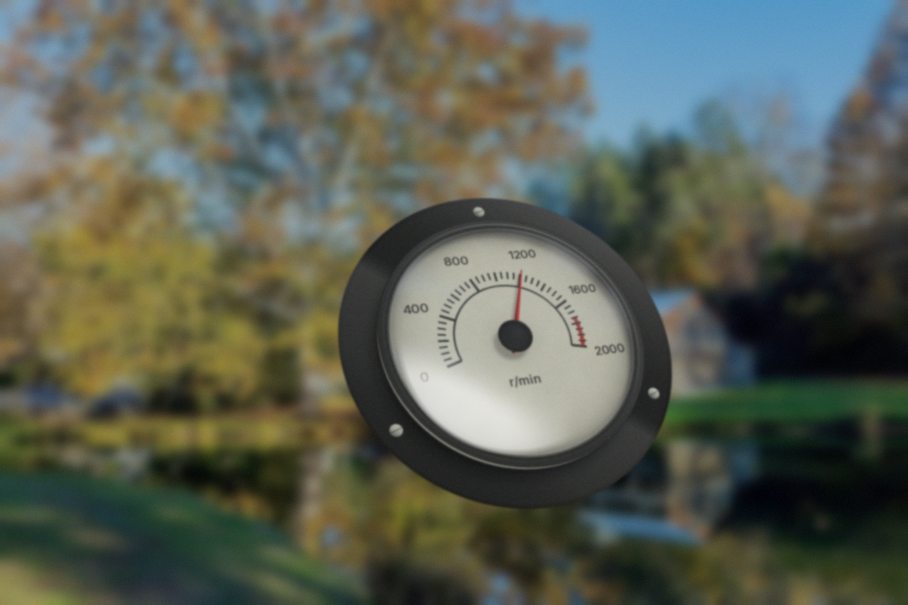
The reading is 1200 rpm
